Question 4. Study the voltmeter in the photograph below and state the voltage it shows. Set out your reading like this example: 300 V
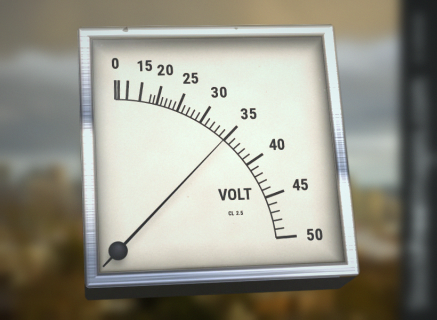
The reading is 35 V
